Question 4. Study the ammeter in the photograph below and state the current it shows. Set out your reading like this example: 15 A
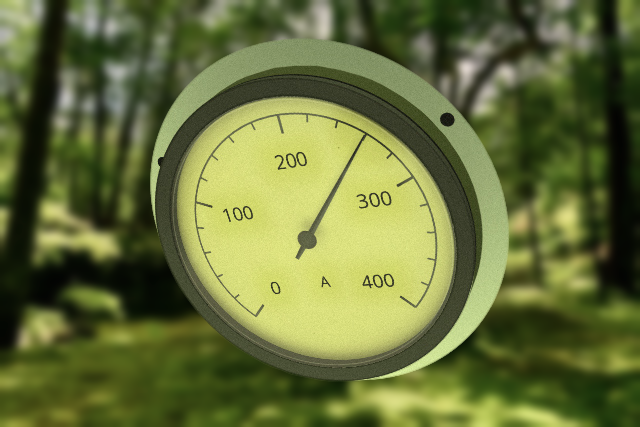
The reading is 260 A
